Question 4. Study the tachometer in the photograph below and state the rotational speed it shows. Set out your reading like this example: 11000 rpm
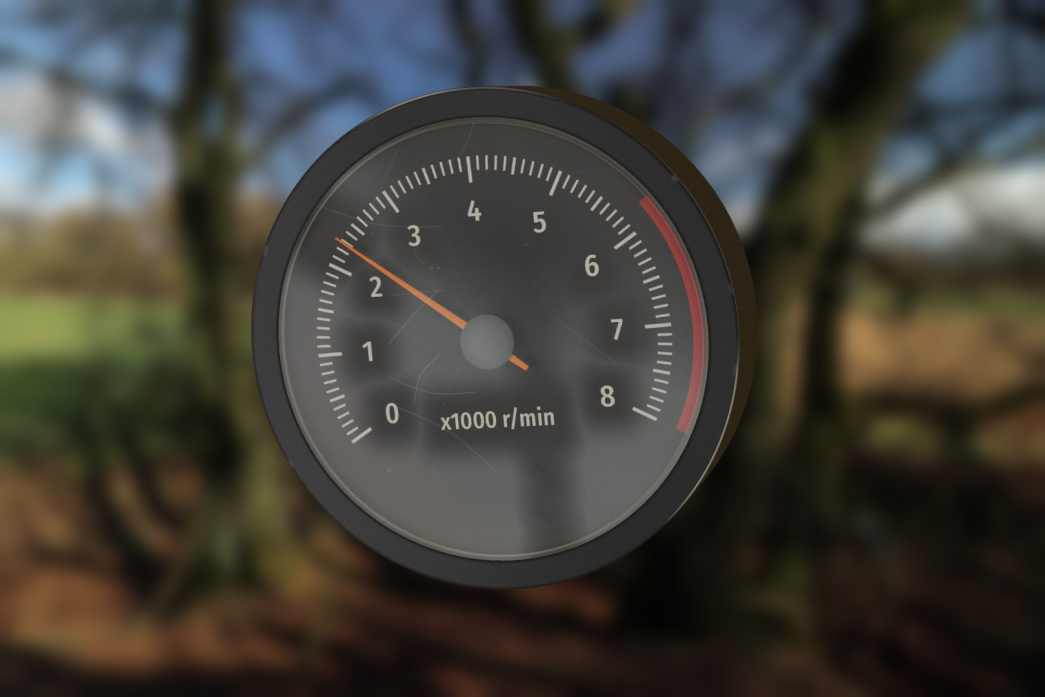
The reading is 2300 rpm
